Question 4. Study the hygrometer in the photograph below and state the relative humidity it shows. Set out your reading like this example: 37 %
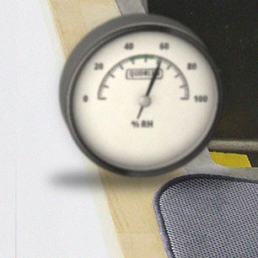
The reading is 60 %
